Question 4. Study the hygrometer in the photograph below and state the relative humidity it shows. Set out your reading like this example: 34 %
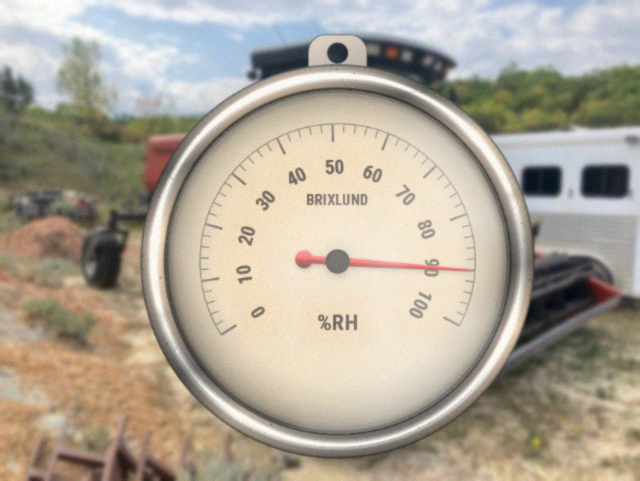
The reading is 90 %
